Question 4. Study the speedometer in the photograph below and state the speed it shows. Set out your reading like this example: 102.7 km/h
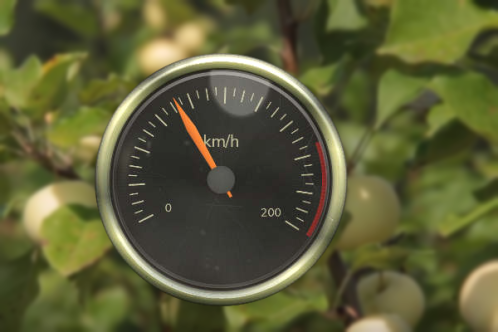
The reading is 72.5 km/h
